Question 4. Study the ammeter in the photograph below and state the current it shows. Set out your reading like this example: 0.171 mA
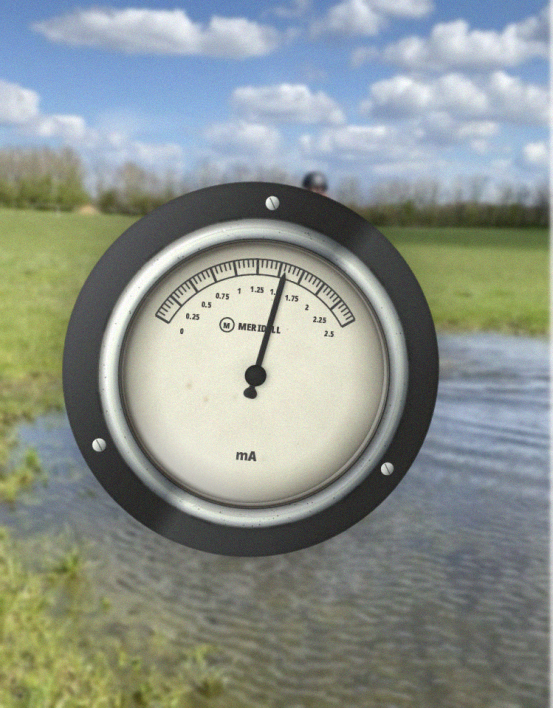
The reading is 1.55 mA
